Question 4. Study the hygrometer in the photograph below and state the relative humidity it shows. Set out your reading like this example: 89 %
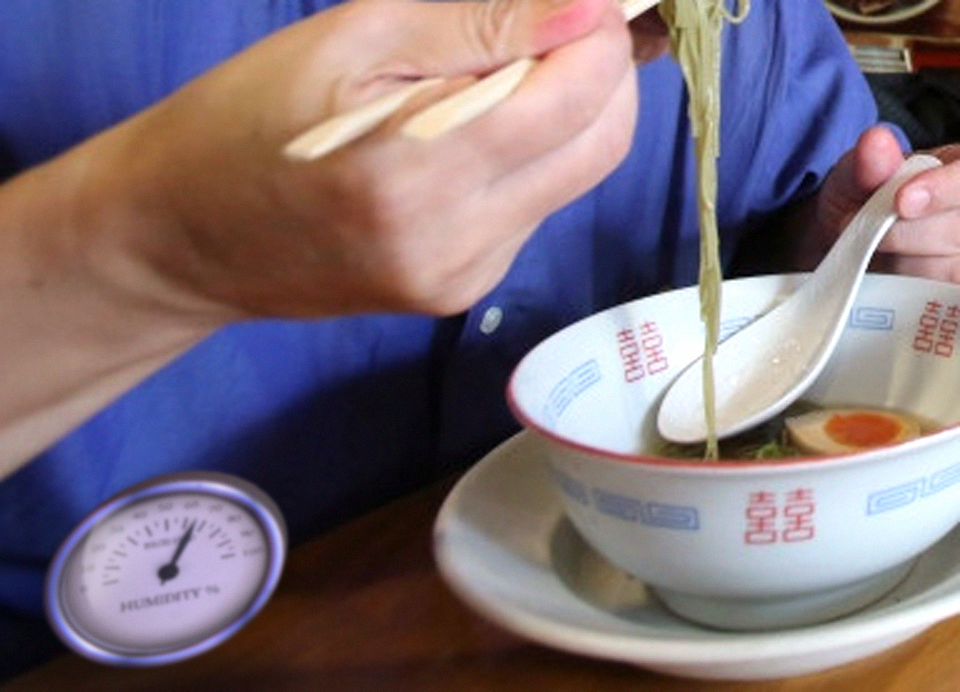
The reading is 65 %
